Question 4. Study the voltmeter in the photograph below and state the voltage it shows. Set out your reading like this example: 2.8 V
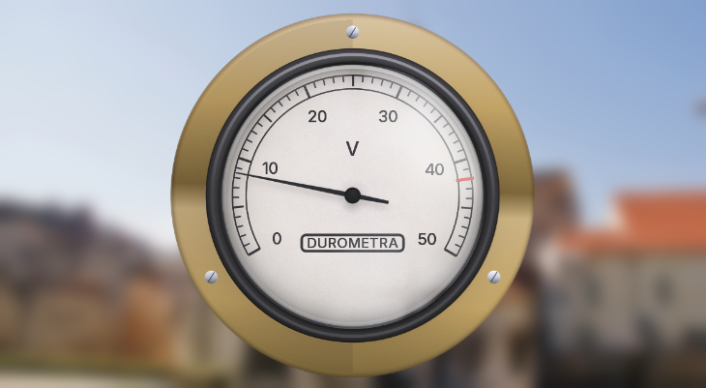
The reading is 8.5 V
